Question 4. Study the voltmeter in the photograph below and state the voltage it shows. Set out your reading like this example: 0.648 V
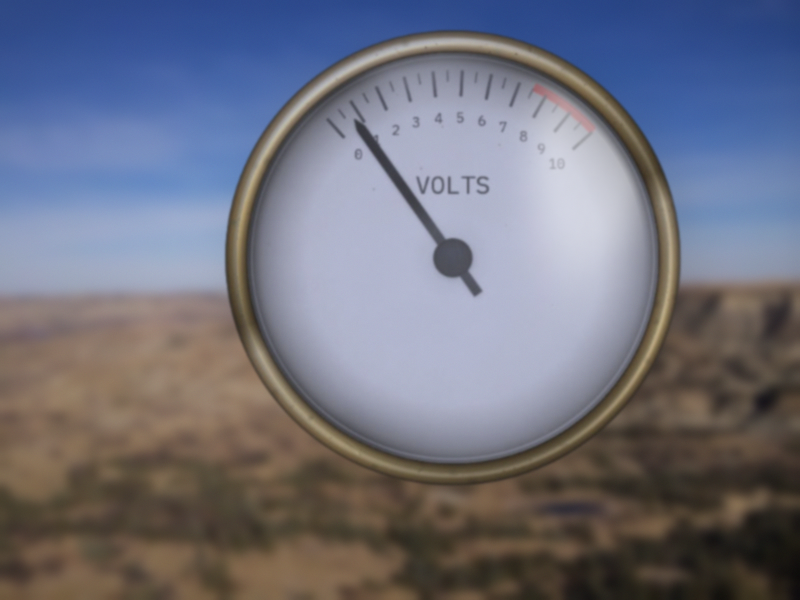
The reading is 0.75 V
